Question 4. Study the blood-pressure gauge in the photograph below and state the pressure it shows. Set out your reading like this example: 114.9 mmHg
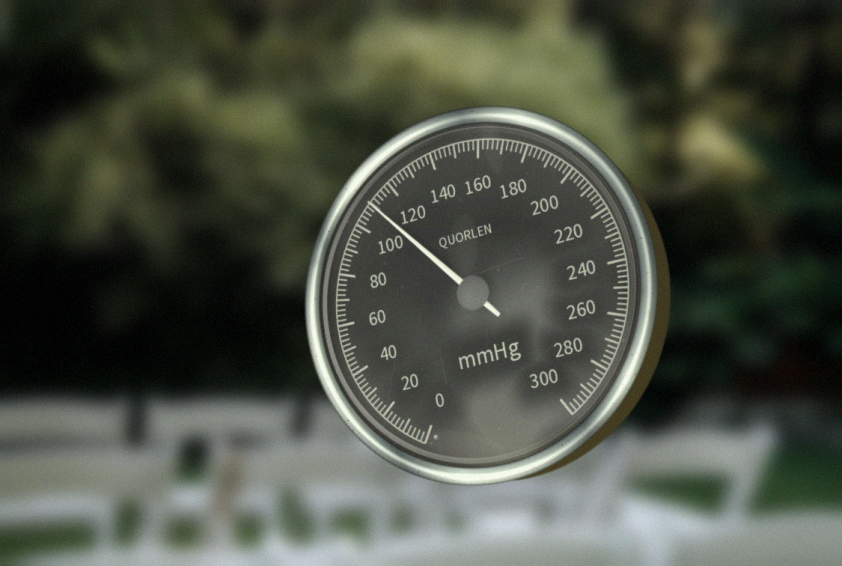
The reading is 110 mmHg
